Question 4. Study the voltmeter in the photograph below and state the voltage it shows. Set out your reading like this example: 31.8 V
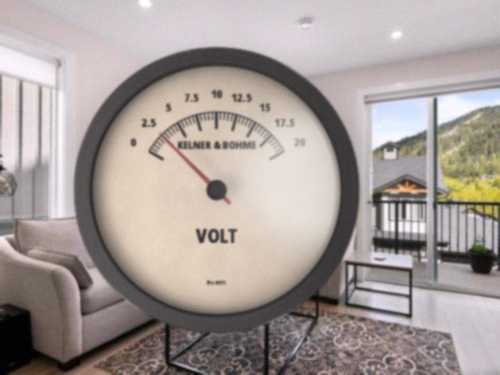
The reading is 2.5 V
